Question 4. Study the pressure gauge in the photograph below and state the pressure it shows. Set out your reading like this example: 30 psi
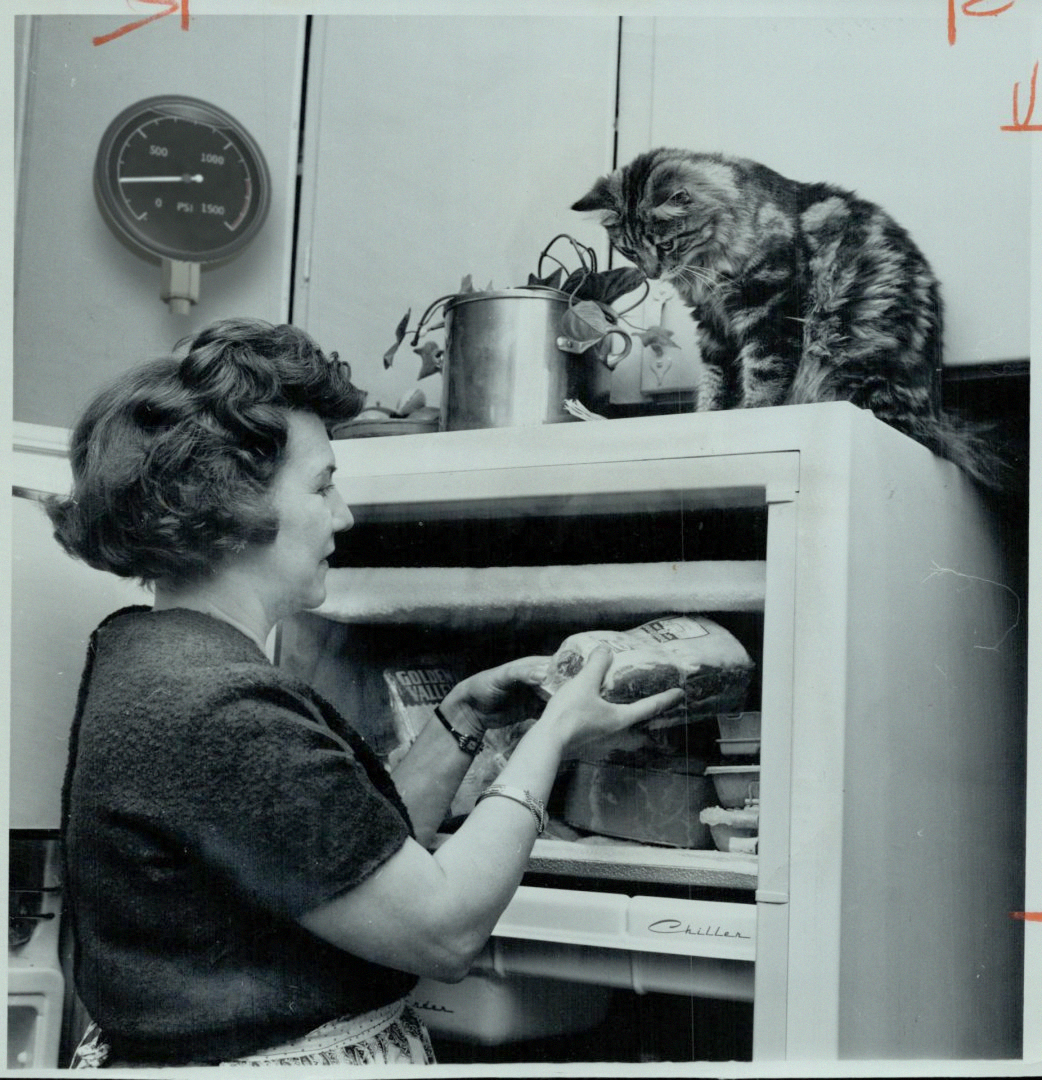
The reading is 200 psi
